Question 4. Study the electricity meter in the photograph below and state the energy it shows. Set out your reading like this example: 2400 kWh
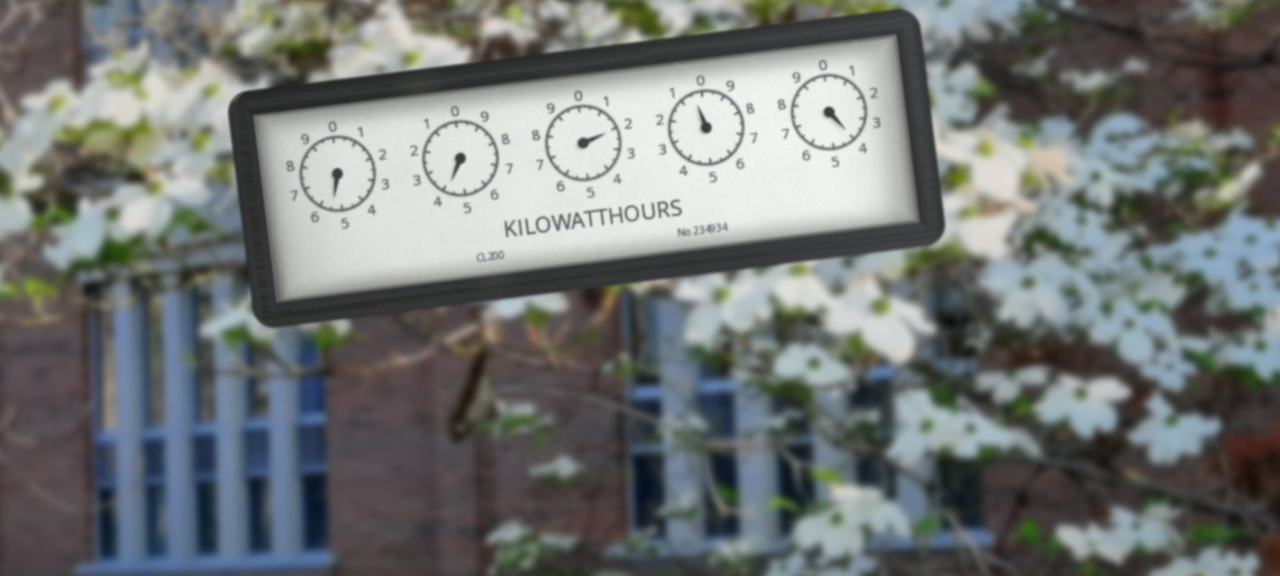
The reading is 54204 kWh
